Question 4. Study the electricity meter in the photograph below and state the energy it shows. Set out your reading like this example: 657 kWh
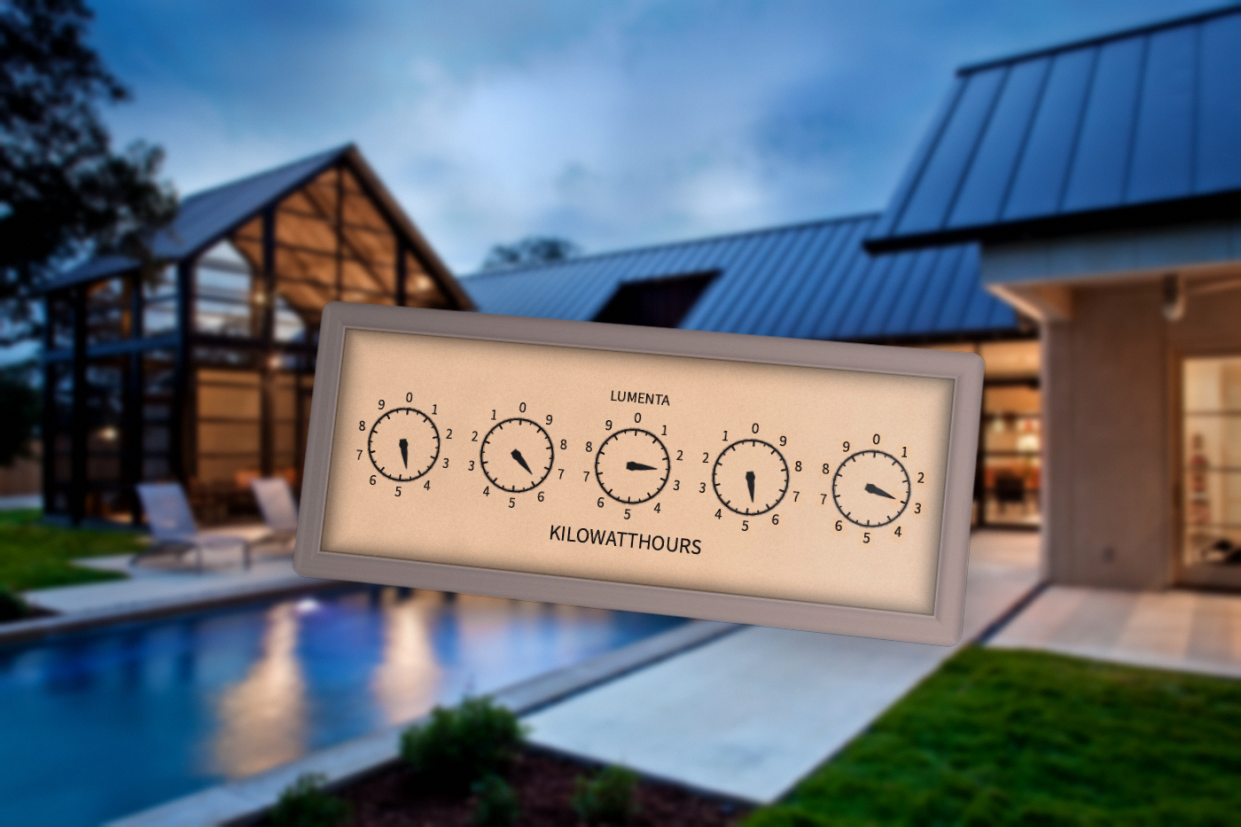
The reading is 46253 kWh
